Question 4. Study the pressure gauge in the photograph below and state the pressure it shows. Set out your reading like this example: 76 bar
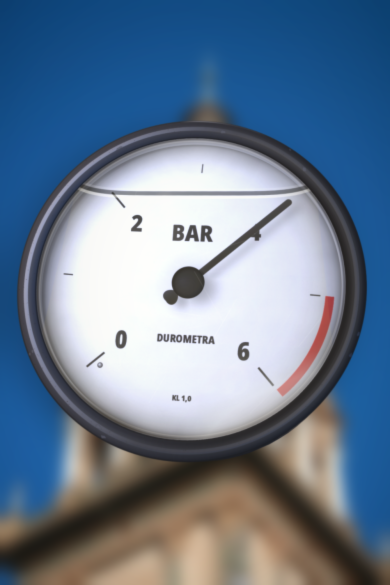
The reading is 4 bar
